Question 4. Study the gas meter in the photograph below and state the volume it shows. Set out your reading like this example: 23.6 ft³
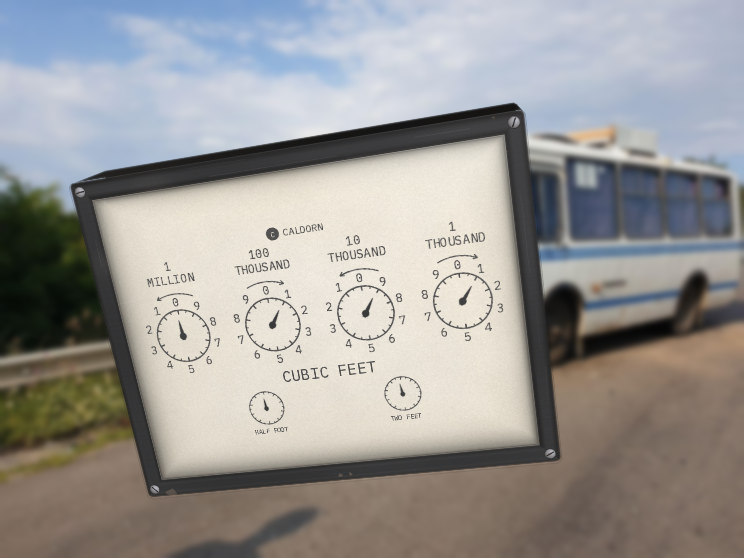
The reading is 9100 ft³
